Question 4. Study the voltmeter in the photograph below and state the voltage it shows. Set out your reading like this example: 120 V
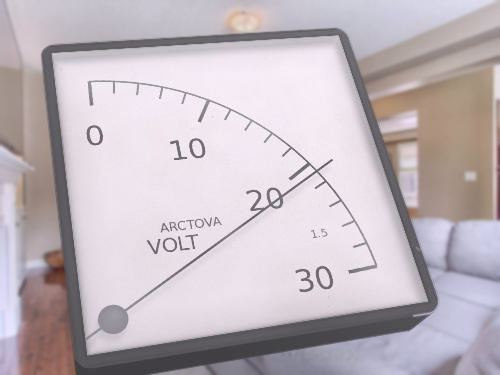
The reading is 21 V
